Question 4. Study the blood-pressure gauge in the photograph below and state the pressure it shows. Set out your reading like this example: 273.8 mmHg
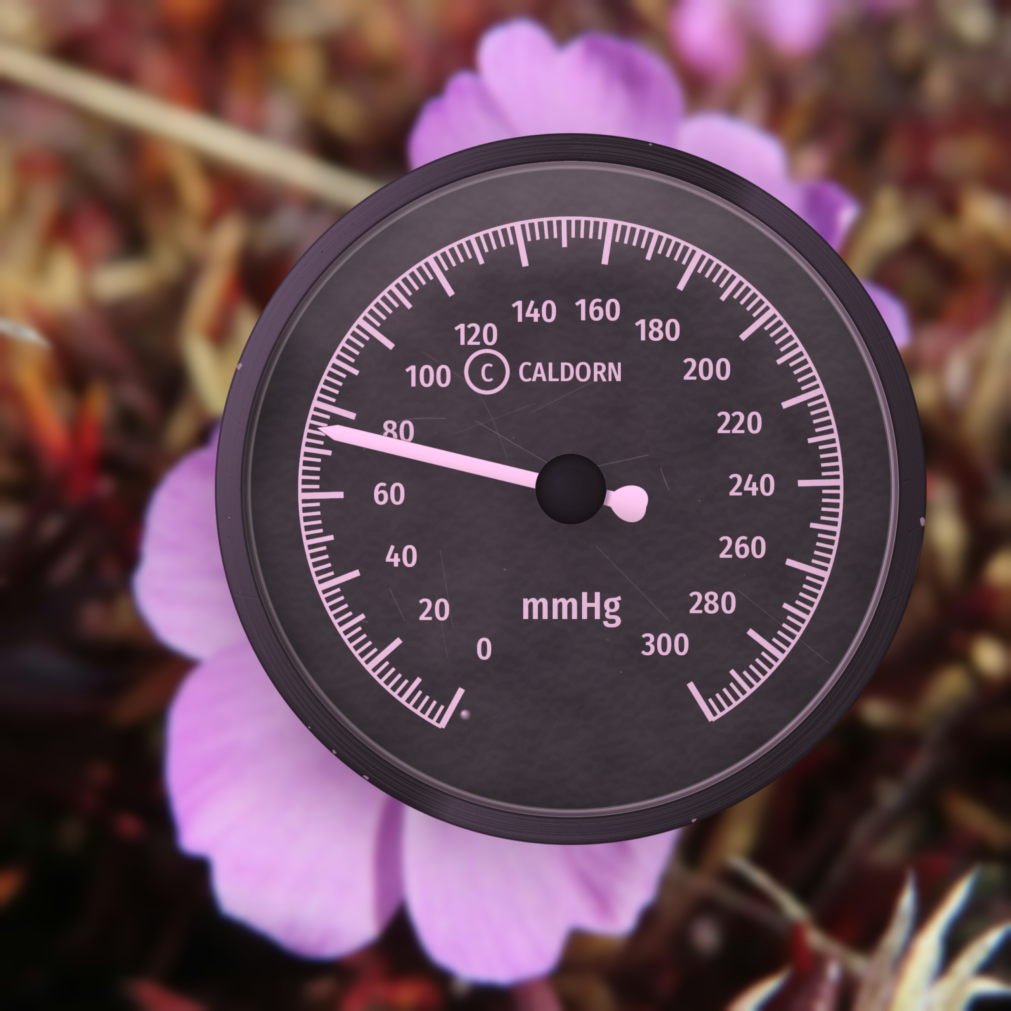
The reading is 75 mmHg
